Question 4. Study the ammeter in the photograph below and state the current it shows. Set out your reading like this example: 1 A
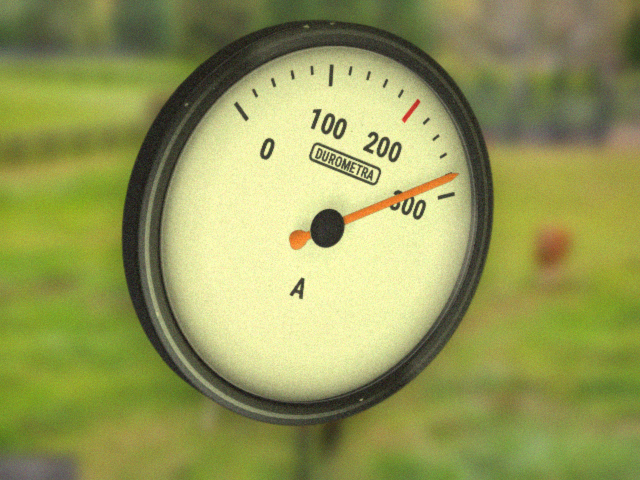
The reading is 280 A
